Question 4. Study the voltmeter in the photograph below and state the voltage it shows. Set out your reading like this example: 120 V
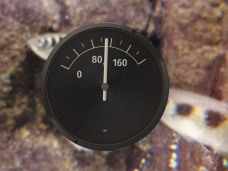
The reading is 110 V
